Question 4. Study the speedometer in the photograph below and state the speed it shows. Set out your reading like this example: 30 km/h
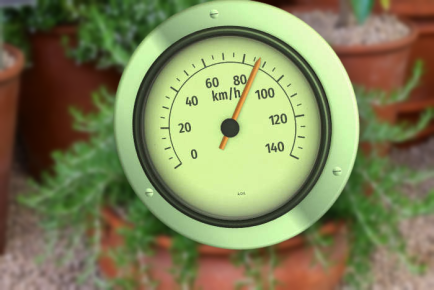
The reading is 87.5 km/h
